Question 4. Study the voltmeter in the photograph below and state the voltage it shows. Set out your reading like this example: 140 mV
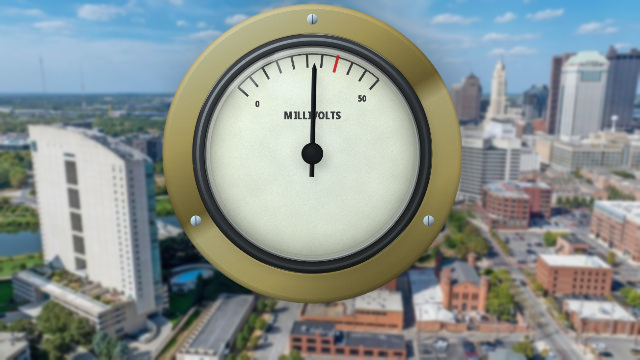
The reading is 27.5 mV
